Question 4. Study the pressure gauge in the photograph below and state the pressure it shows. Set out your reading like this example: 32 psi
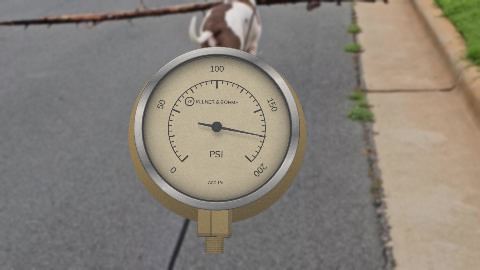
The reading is 175 psi
